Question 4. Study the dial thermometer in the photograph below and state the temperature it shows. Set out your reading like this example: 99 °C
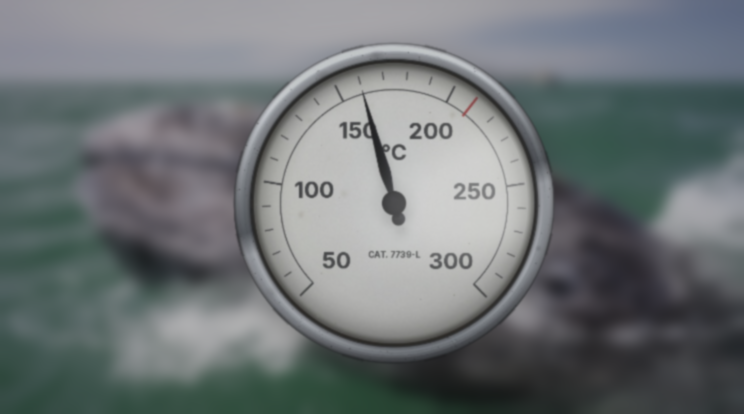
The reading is 160 °C
